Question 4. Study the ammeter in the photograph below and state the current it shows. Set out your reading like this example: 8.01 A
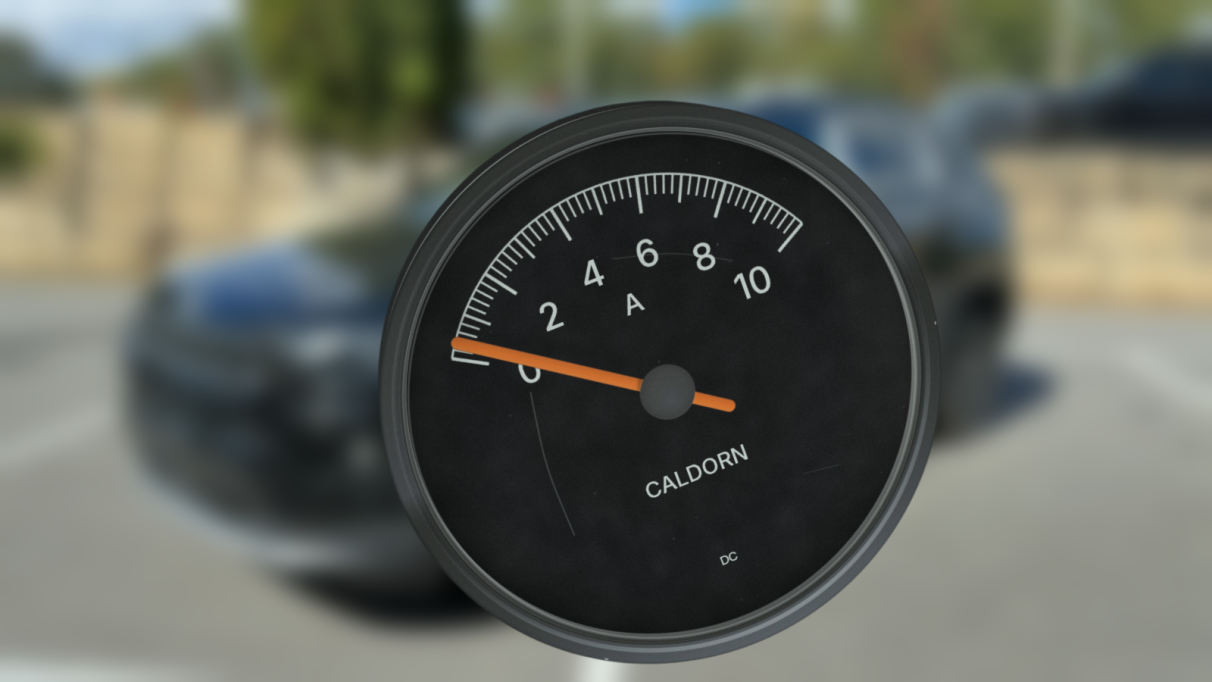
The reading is 0.4 A
